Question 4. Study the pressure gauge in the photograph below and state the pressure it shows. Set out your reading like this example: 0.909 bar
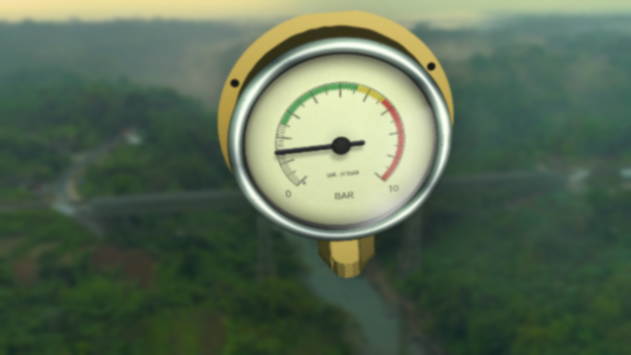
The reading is 1.5 bar
